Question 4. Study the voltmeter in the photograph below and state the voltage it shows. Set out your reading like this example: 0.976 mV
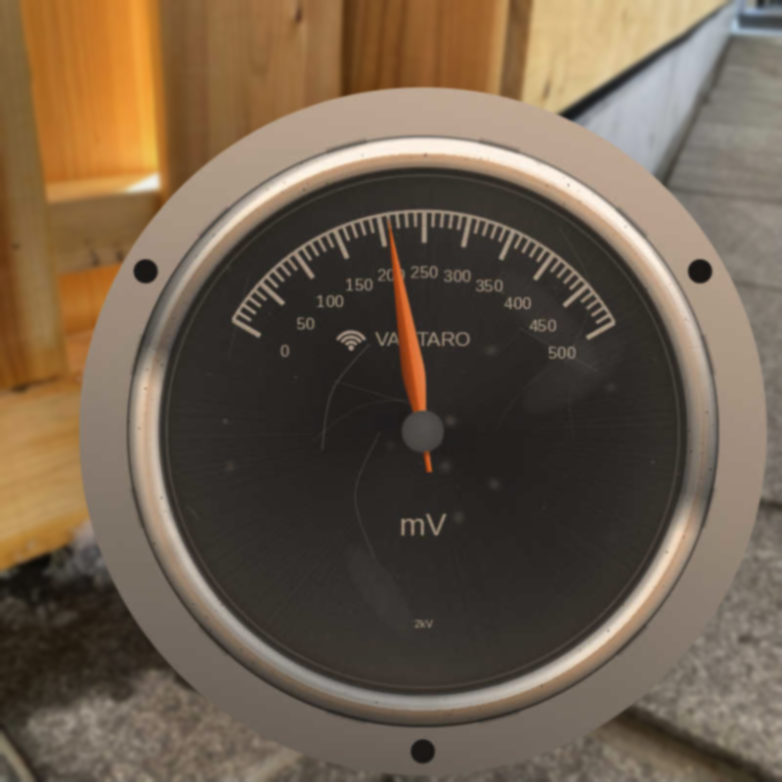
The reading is 210 mV
